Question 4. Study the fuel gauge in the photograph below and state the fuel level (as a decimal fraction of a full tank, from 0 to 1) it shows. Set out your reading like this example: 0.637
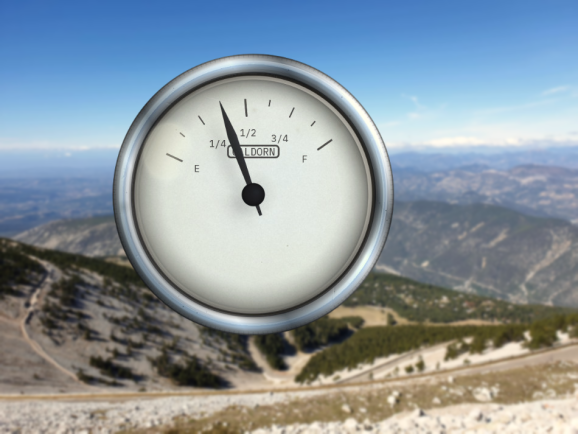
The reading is 0.375
